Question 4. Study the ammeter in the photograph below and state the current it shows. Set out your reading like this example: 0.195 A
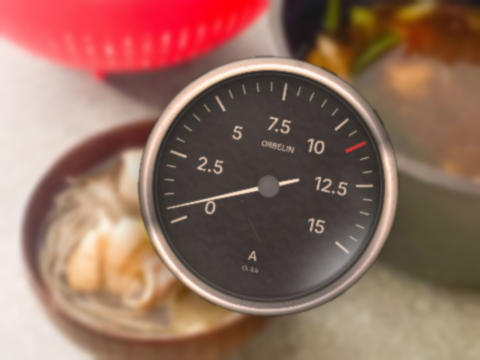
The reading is 0.5 A
